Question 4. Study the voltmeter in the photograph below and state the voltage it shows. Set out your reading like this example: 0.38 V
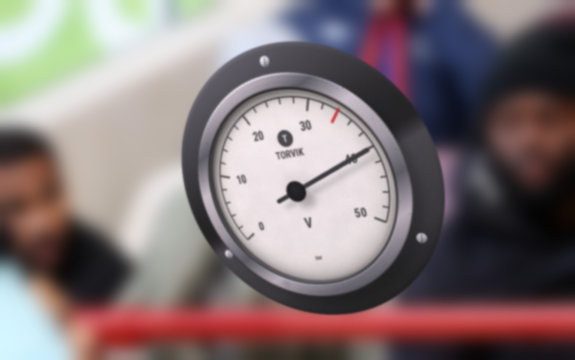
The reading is 40 V
